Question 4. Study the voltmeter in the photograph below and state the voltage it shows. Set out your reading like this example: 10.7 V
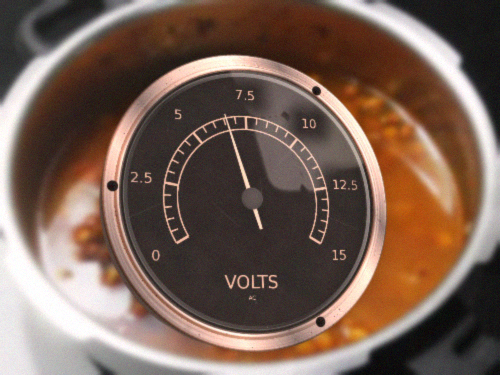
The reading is 6.5 V
